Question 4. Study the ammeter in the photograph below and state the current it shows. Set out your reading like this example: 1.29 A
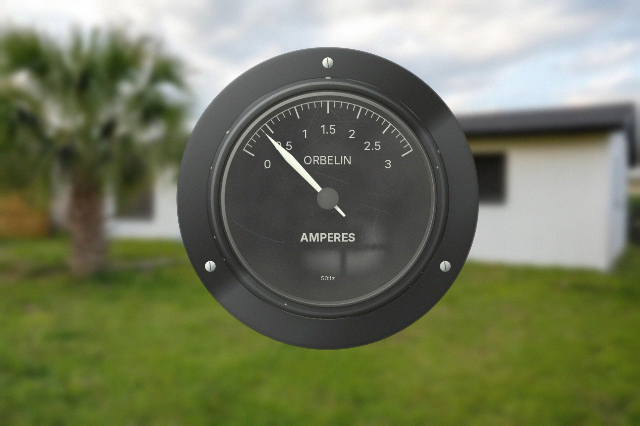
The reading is 0.4 A
